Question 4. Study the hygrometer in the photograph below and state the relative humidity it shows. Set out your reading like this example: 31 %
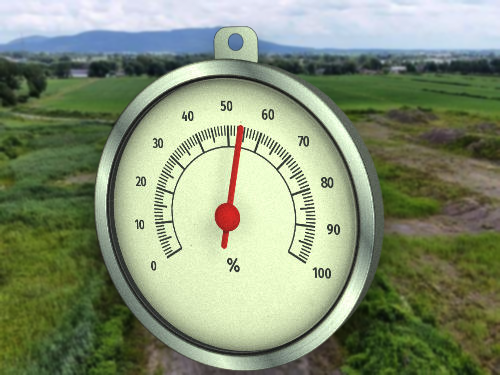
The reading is 55 %
